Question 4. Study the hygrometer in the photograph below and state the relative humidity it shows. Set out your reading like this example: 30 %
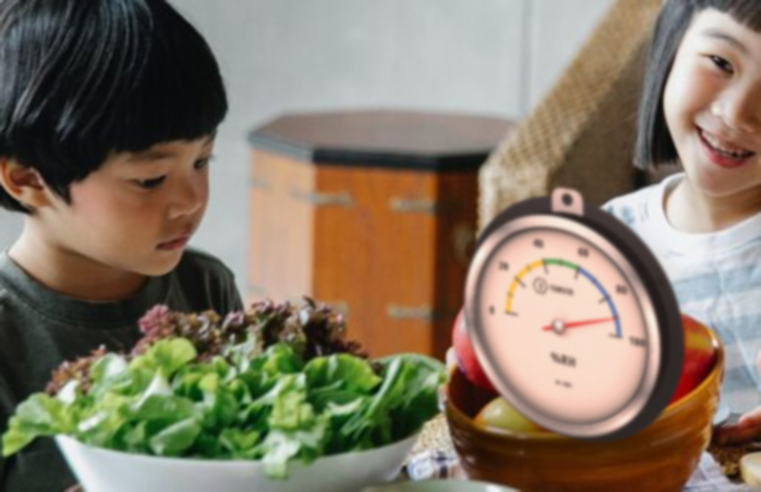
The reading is 90 %
